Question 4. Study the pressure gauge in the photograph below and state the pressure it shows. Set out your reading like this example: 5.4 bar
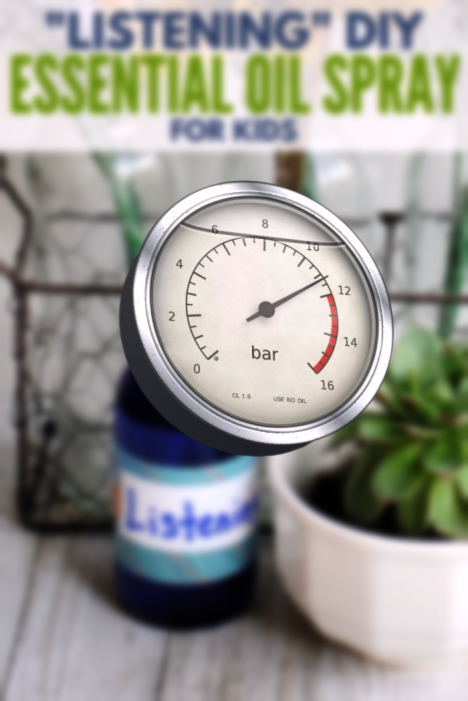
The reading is 11.25 bar
